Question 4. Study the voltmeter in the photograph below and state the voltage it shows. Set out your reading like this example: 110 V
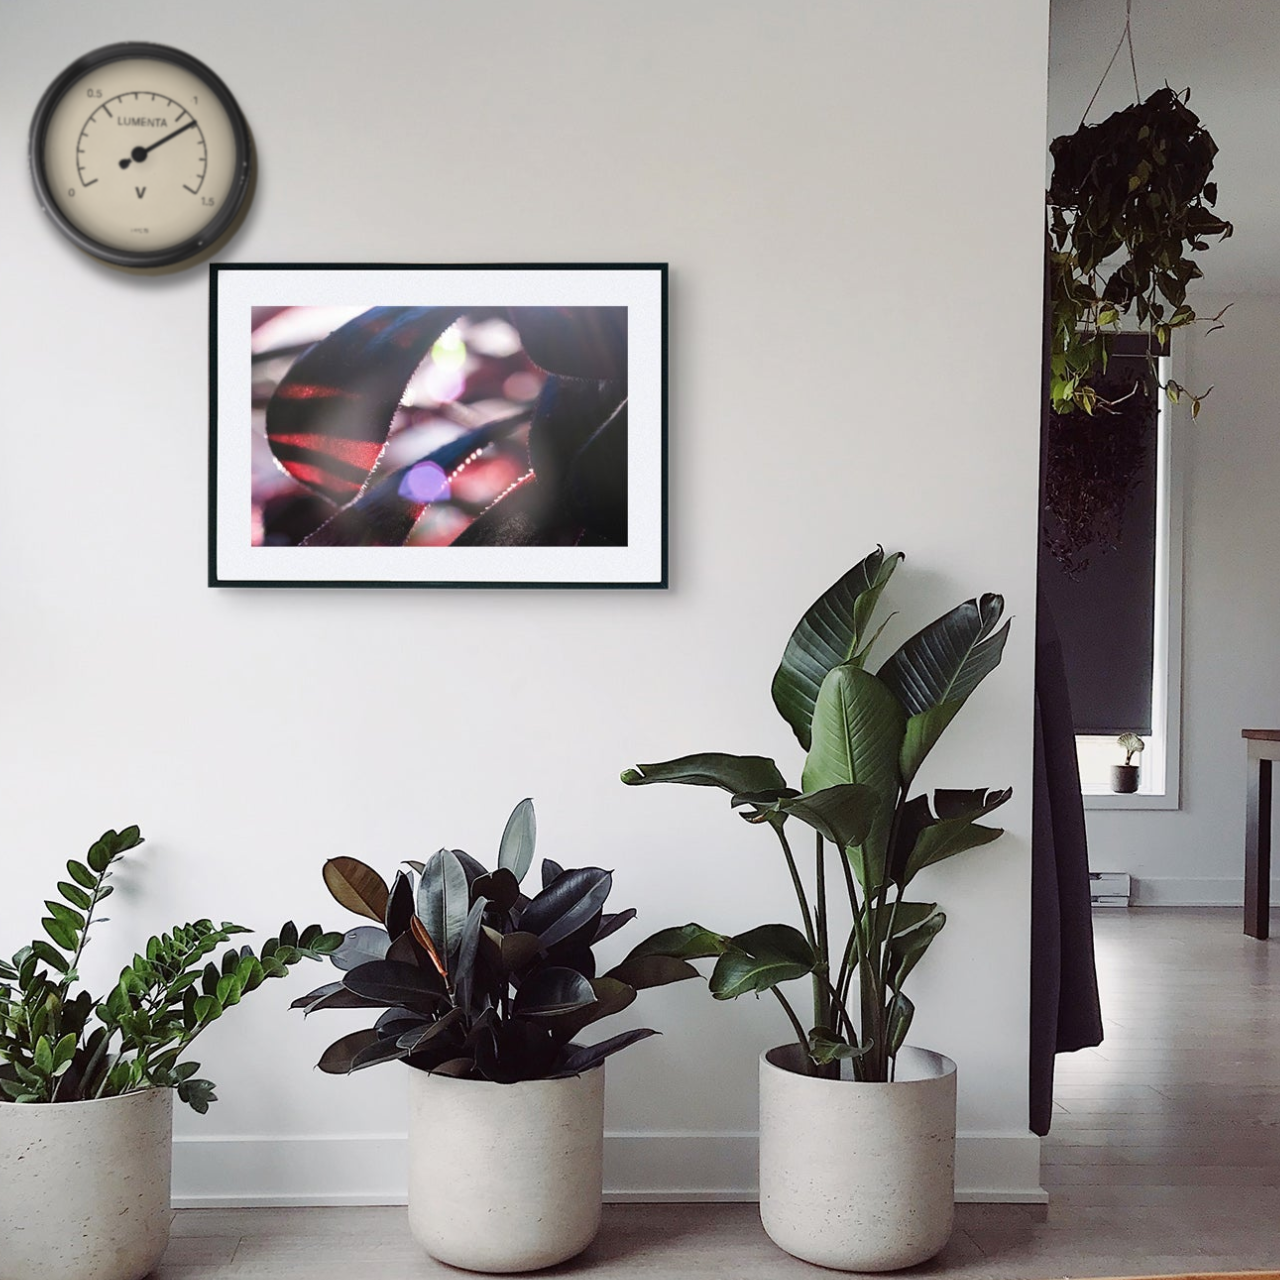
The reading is 1.1 V
